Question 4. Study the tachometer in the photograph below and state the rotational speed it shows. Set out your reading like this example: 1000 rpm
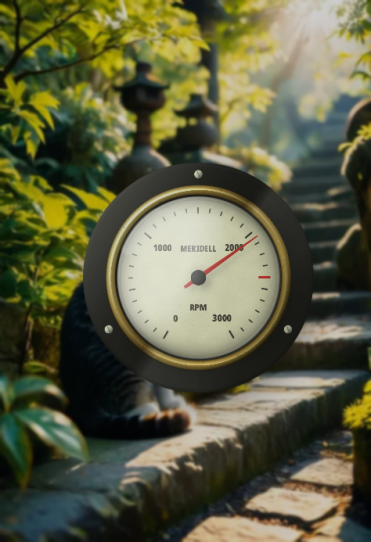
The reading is 2050 rpm
